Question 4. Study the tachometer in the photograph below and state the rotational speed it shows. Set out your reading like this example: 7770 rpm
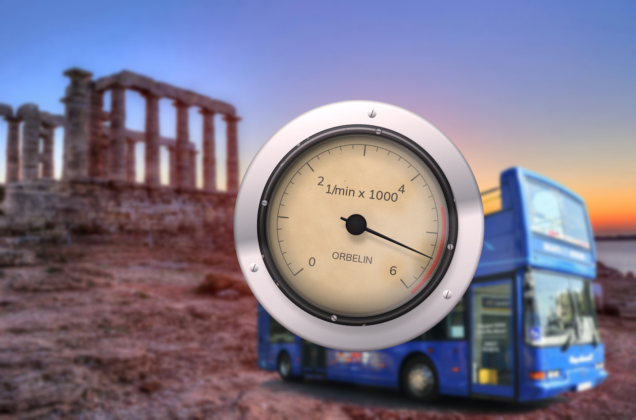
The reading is 5400 rpm
